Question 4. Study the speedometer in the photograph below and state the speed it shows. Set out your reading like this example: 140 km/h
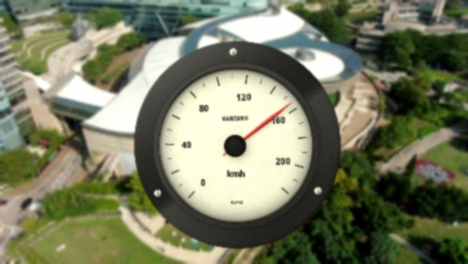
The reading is 155 km/h
